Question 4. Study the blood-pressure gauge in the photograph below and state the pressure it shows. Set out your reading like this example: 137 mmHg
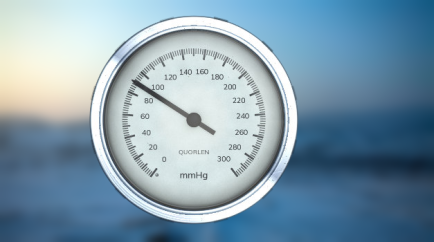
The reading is 90 mmHg
